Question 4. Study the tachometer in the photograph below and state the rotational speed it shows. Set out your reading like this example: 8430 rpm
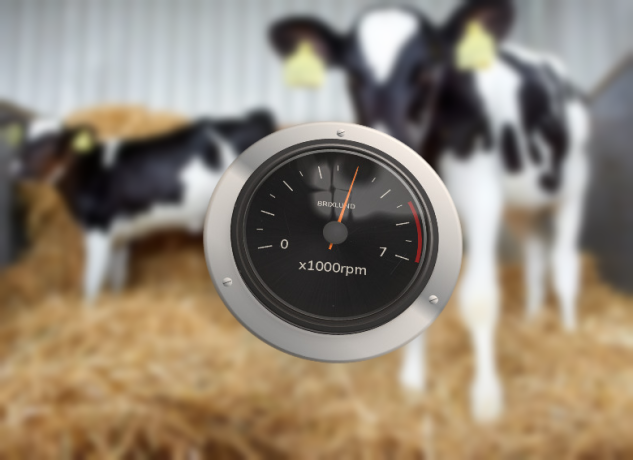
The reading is 4000 rpm
